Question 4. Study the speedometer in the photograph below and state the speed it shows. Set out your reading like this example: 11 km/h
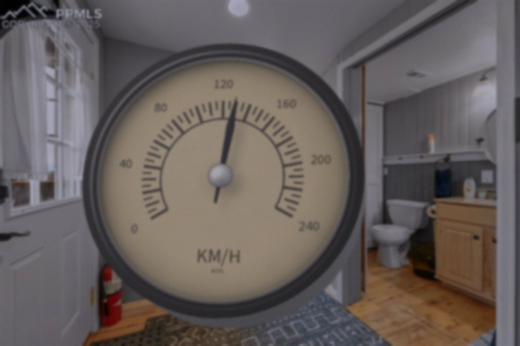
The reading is 130 km/h
